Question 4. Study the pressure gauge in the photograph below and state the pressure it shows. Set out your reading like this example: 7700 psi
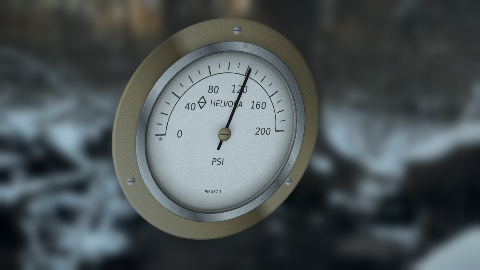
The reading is 120 psi
